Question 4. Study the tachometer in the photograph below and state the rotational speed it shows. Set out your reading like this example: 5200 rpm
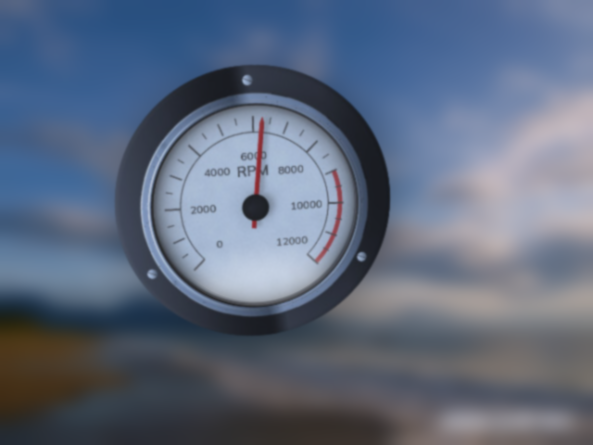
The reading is 6250 rpm
